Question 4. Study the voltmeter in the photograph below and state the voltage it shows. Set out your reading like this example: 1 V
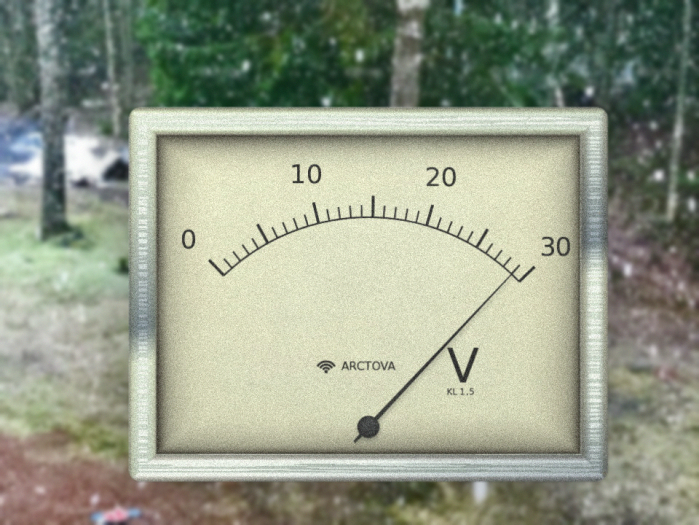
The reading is 29 V
